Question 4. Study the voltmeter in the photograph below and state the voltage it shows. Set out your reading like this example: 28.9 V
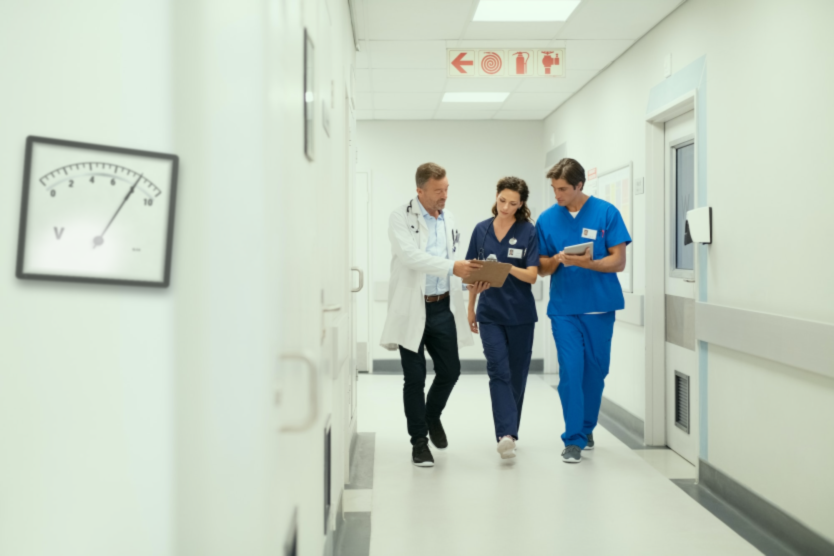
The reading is 8 V
